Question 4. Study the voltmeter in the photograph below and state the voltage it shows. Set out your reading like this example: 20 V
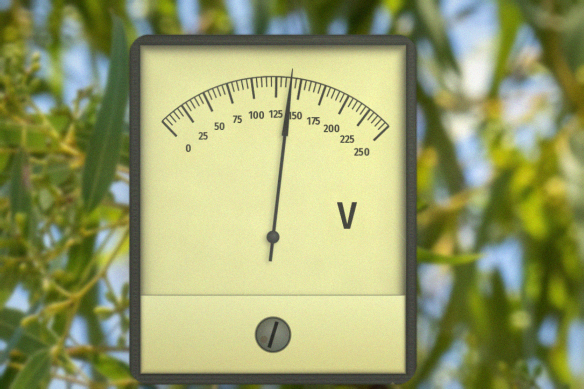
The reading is 140 V
